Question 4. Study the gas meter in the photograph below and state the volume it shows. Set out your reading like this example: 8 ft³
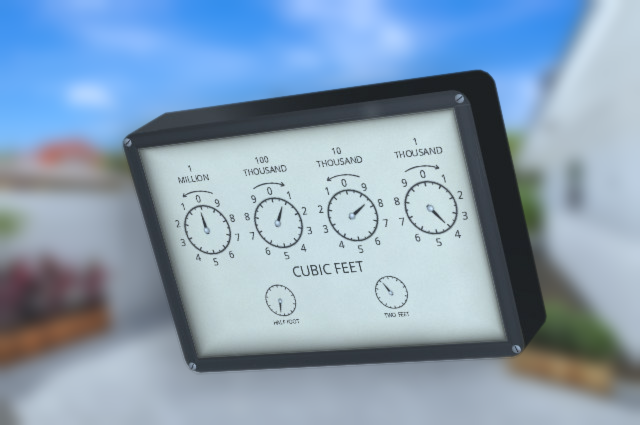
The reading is 8400 ft³
